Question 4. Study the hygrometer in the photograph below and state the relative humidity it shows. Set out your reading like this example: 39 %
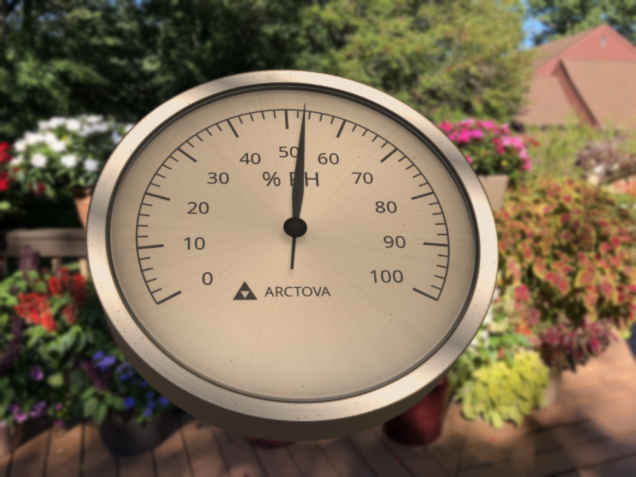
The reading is 53 %
